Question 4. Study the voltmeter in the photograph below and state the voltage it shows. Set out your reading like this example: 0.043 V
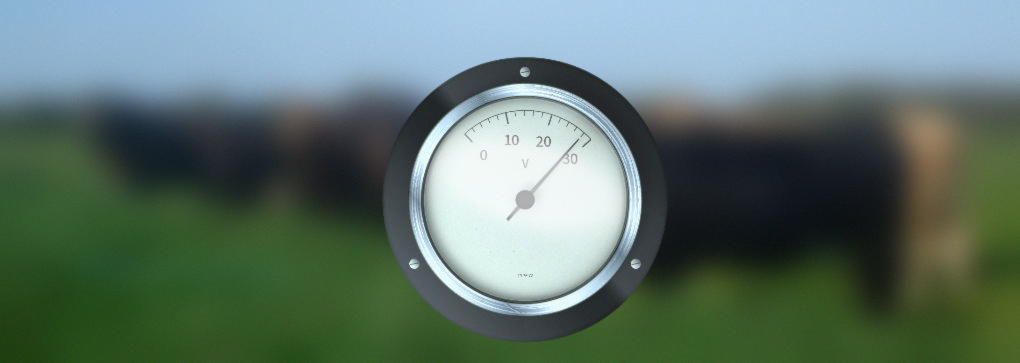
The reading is 28 V
